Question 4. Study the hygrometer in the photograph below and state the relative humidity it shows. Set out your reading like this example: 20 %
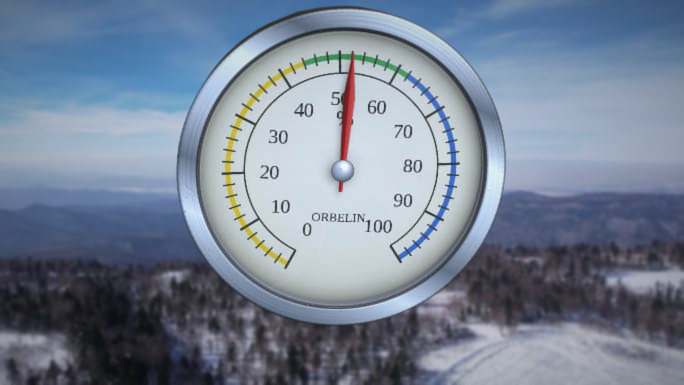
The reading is 52 %
